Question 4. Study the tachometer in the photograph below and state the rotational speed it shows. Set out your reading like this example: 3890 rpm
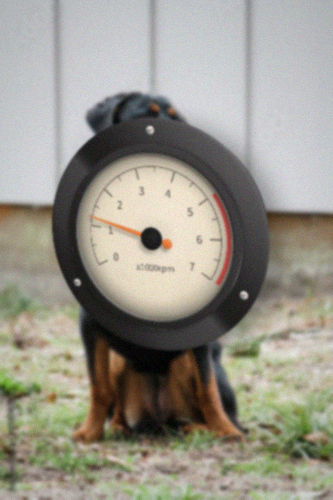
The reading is 1250 rpm
